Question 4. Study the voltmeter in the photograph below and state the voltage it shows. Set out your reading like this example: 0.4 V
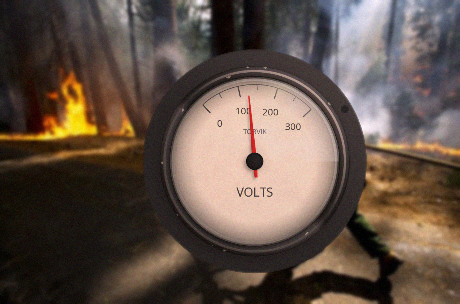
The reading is 125 V
